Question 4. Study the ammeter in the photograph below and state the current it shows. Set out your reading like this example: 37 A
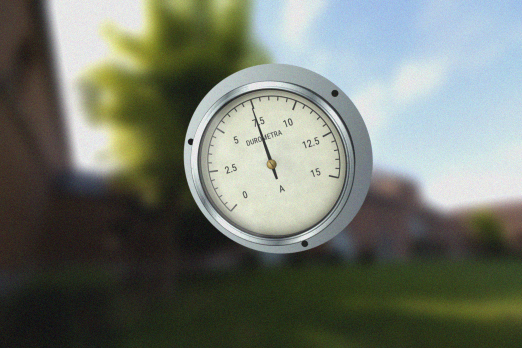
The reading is 7.5 A
